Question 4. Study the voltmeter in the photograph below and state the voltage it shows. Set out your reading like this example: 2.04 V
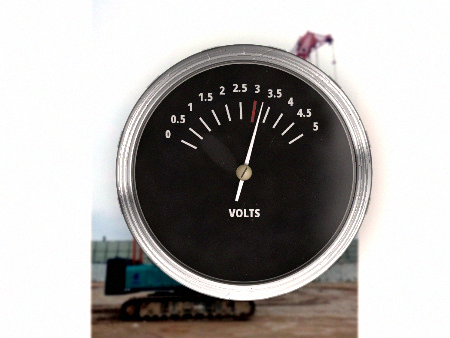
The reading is 3.25 V
